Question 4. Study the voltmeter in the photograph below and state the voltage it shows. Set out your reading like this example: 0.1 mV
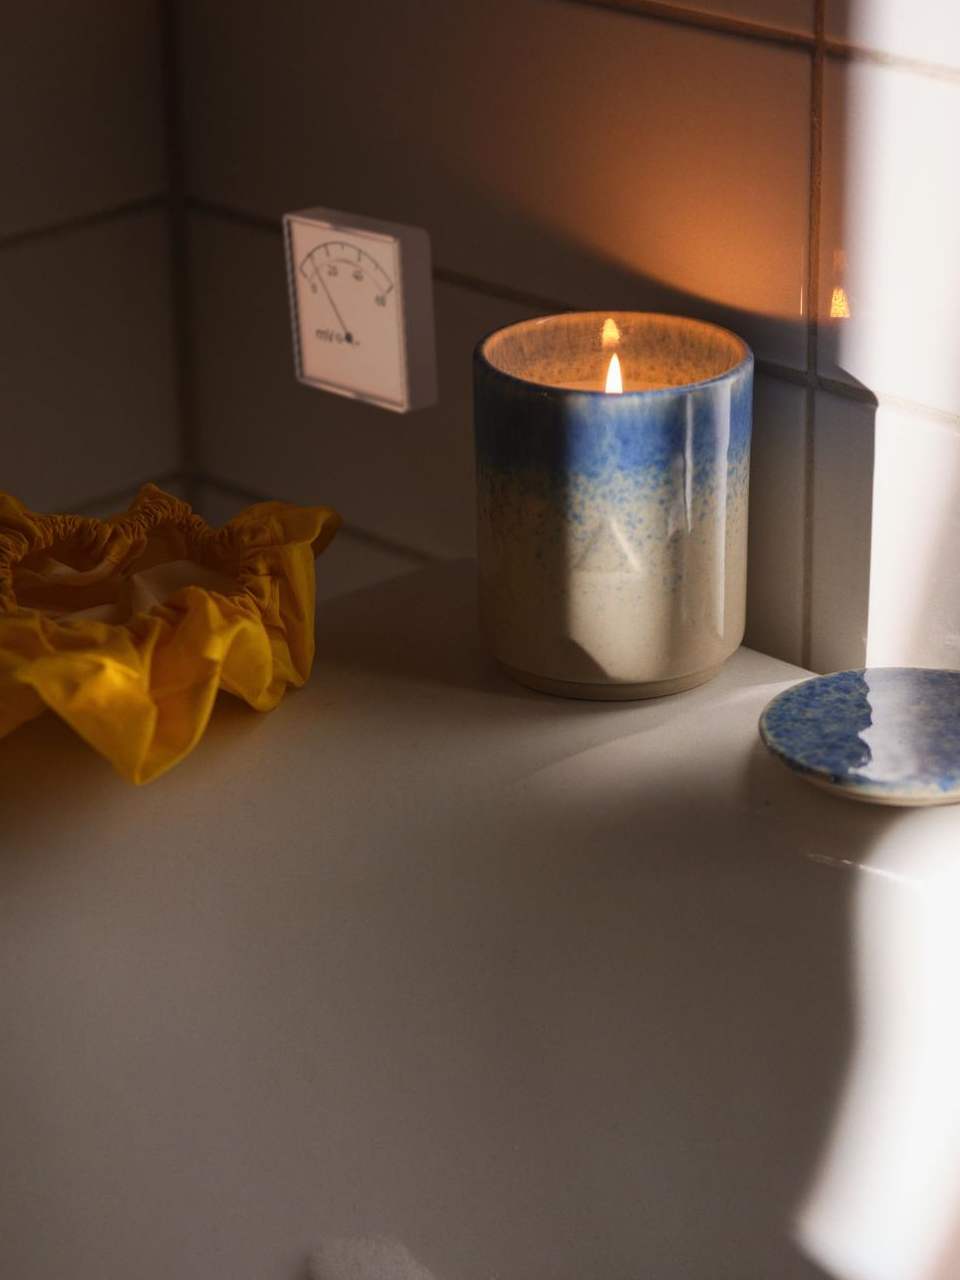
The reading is 10 mV
